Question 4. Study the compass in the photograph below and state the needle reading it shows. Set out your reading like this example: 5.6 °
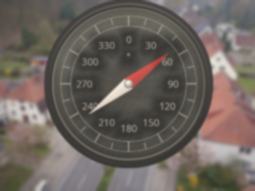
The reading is 52.5 °
